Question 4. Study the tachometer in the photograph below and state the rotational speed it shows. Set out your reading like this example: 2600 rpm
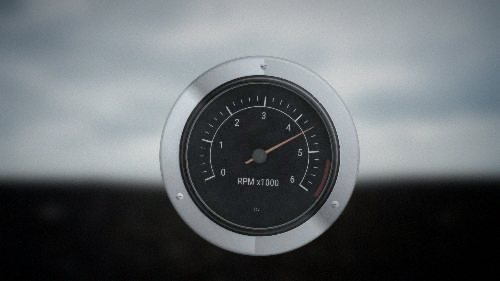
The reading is 4400 rpm
